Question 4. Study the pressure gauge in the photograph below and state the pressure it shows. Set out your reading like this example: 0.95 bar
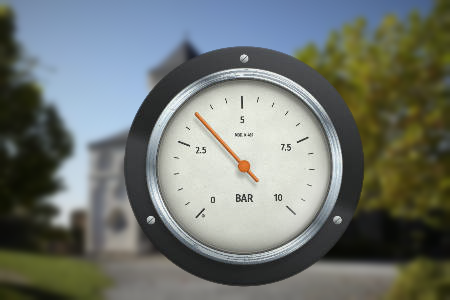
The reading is 3.5 bar
